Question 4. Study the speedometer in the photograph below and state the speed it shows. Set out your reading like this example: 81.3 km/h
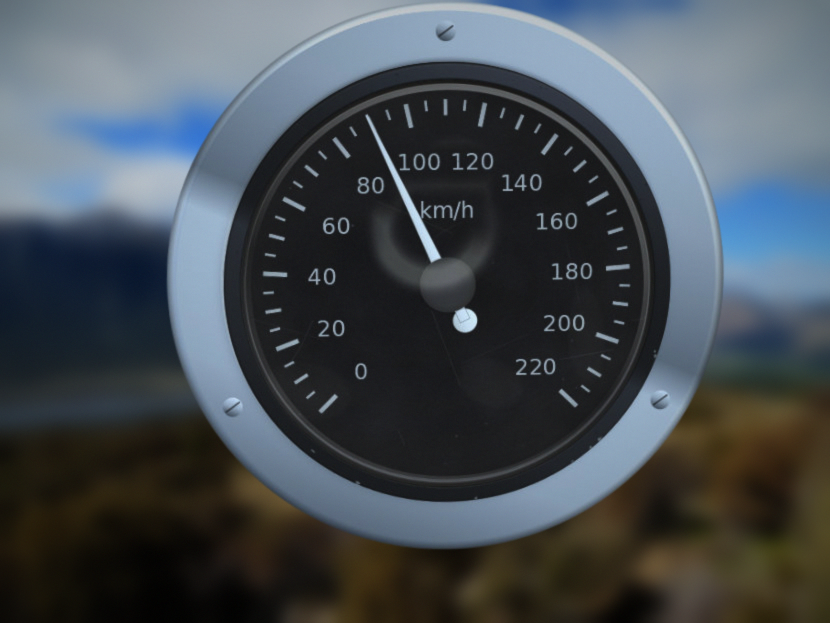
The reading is 90 km/h
